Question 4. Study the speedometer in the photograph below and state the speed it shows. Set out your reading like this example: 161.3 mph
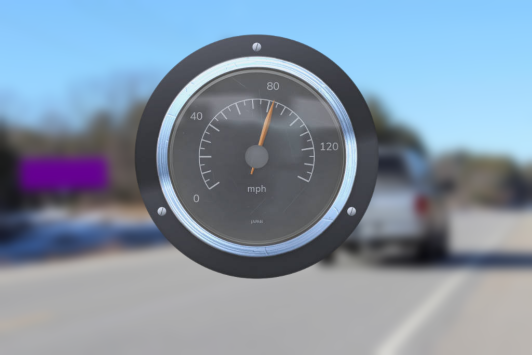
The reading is 82.5 mph
